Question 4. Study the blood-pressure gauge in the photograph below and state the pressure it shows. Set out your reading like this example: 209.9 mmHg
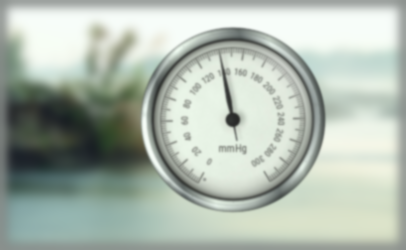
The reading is 140 mmHg
